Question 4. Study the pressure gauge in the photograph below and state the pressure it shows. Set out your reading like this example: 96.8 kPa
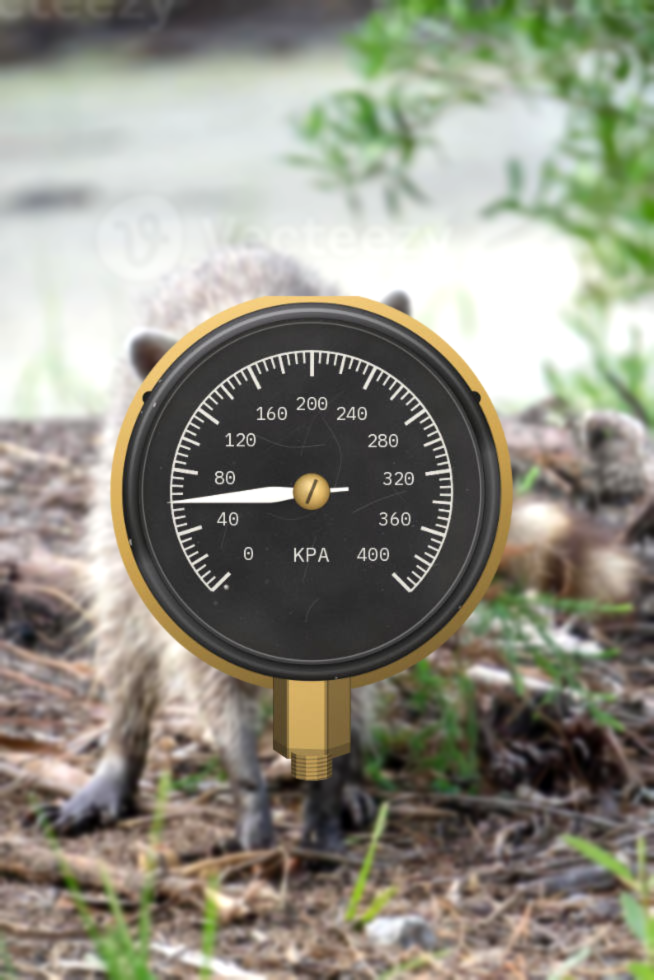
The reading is 60 kPa
